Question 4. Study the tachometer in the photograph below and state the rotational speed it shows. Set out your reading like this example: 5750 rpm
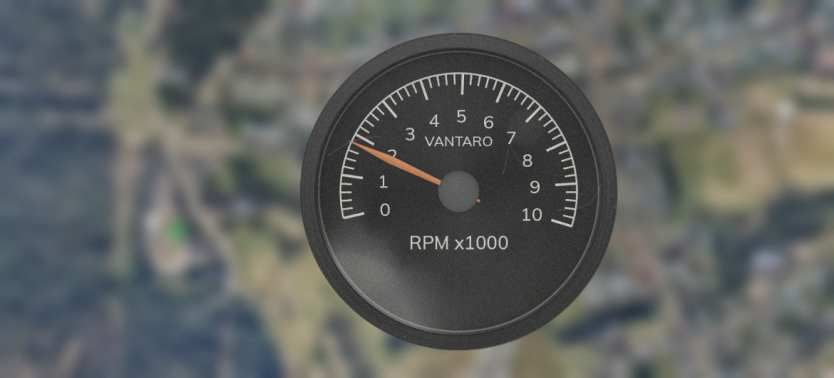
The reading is 1800 rpm
